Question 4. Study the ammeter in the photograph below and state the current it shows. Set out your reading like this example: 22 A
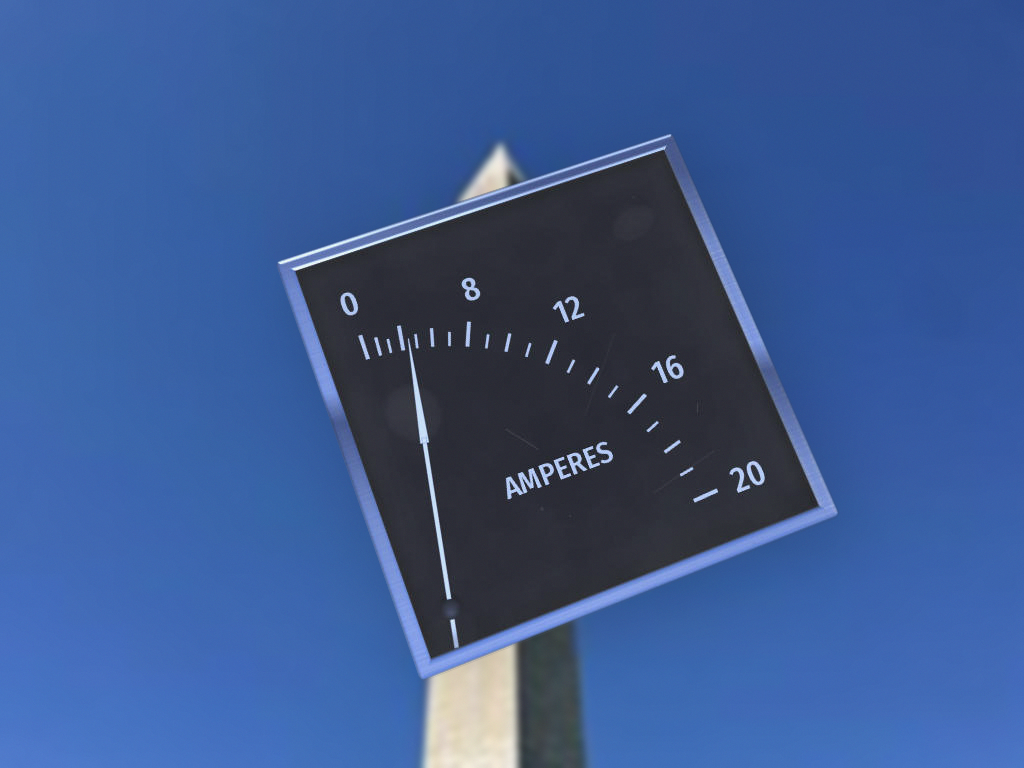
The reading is 4.5 A
